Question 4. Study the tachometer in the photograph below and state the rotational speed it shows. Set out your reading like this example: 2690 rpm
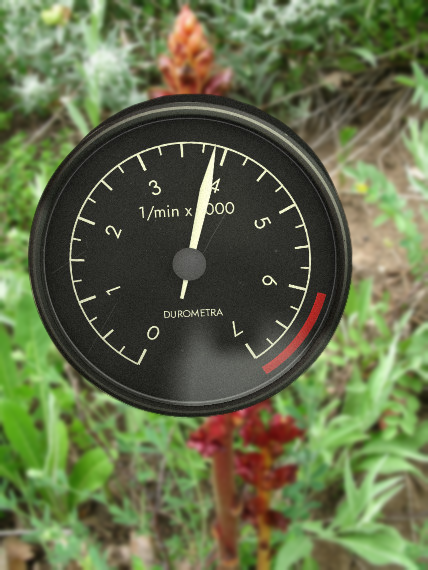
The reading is 3875 rpm
